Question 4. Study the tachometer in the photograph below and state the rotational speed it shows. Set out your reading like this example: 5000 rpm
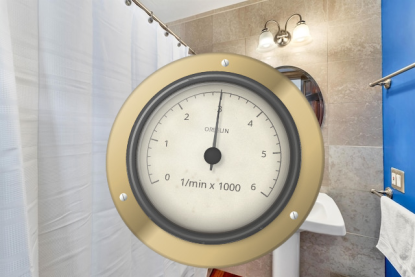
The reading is 3000 rpm
